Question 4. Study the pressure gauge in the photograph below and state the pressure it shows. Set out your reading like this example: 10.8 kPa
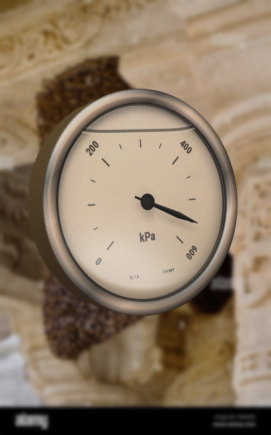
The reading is 550 kPa
